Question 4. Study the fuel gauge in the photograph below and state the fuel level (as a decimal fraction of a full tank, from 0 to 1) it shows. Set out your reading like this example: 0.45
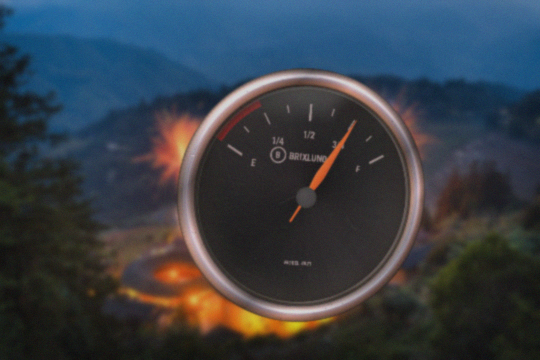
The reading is 0.75
